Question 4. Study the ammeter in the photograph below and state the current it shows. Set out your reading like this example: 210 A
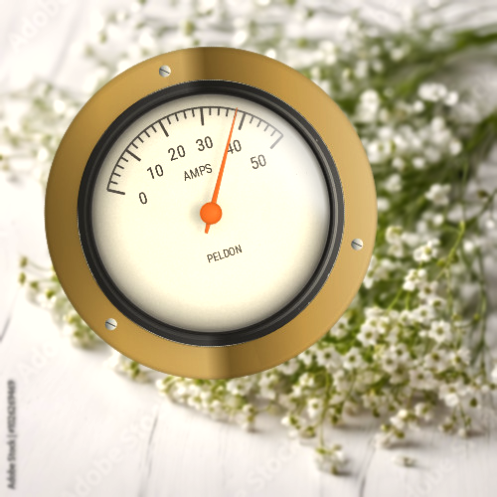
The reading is 38 A
